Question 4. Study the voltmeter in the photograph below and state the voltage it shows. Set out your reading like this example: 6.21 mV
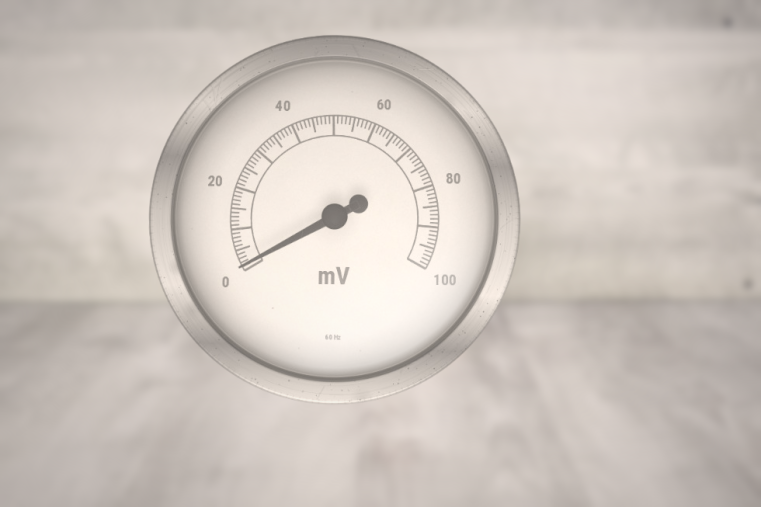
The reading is 1 mV
